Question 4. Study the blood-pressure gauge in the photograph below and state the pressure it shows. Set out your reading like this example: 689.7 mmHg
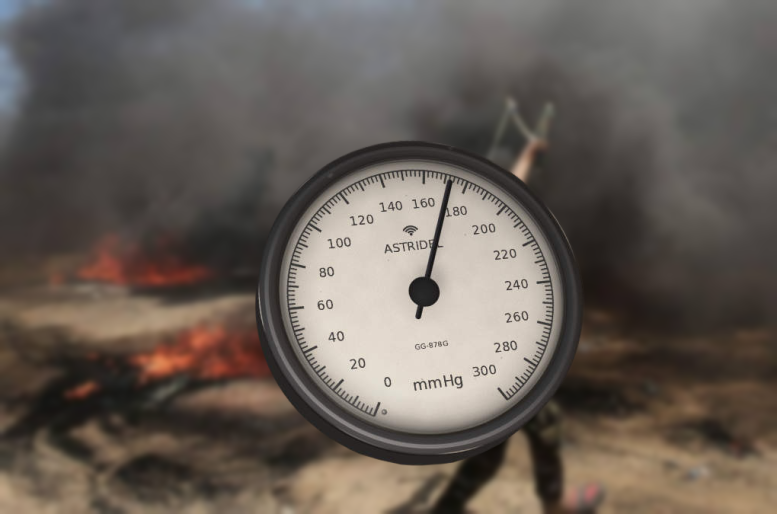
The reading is 172 mmHg
